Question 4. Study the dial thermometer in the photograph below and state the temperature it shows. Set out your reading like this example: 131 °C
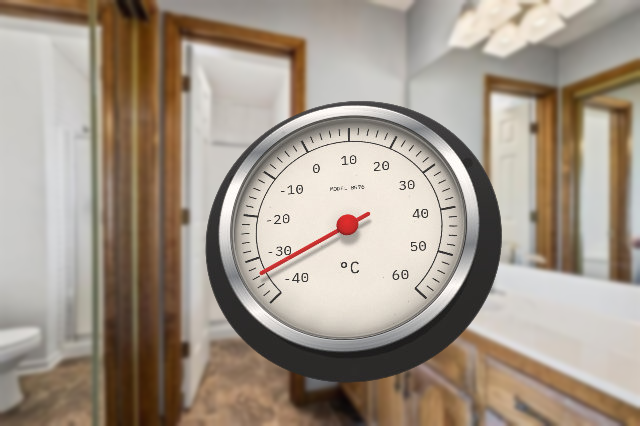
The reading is -34 °C
